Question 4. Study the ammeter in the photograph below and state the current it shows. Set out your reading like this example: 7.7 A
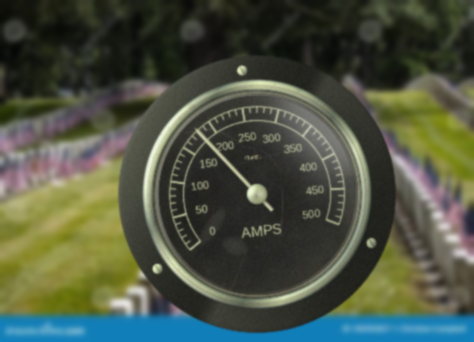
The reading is 180 A
